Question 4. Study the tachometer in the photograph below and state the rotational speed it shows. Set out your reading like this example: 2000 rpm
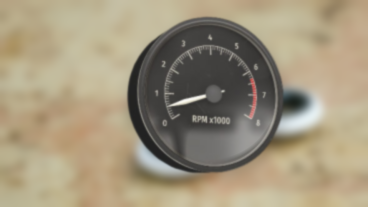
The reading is 500 rpm
